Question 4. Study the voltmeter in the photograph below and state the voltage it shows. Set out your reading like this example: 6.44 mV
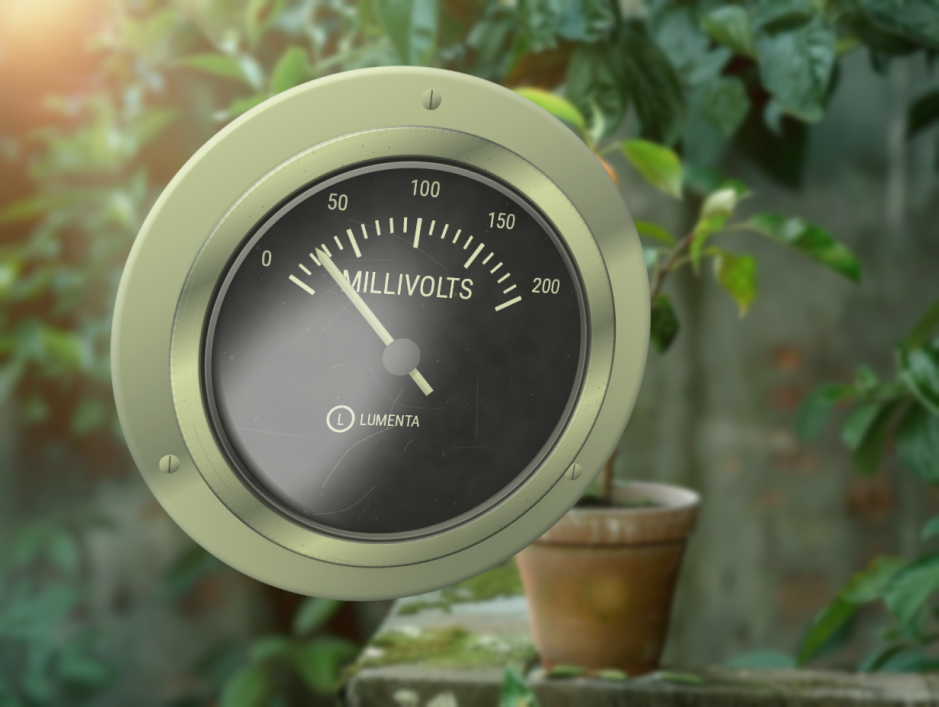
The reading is 25 mV
